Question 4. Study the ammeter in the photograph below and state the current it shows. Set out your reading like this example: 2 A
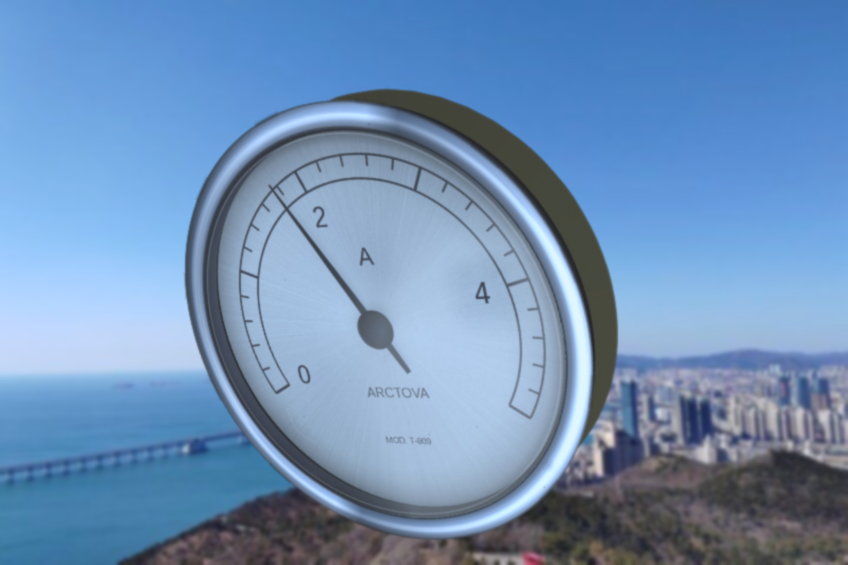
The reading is 1.8 A
